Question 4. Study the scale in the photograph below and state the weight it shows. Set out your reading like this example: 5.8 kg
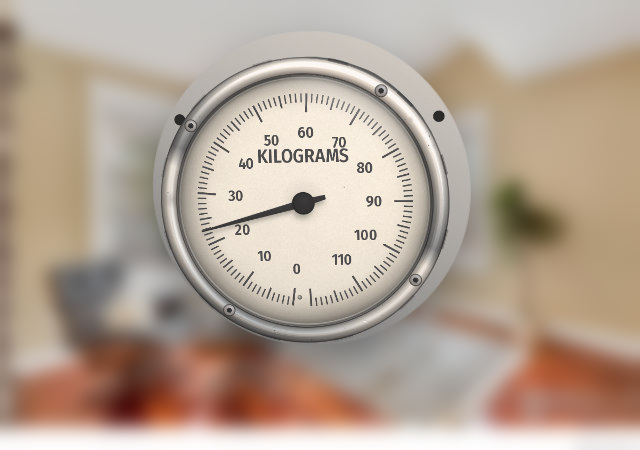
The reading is 23 kg
